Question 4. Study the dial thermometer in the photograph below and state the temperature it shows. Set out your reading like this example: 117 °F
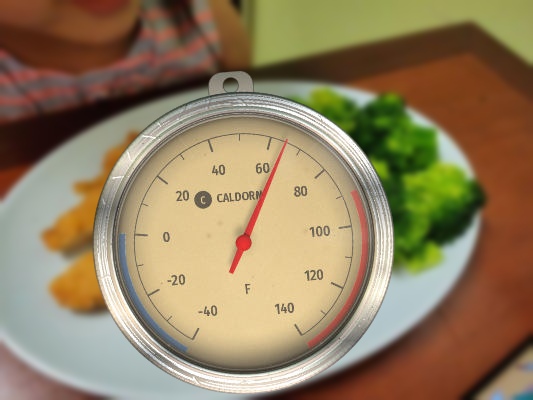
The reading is 65 °F
